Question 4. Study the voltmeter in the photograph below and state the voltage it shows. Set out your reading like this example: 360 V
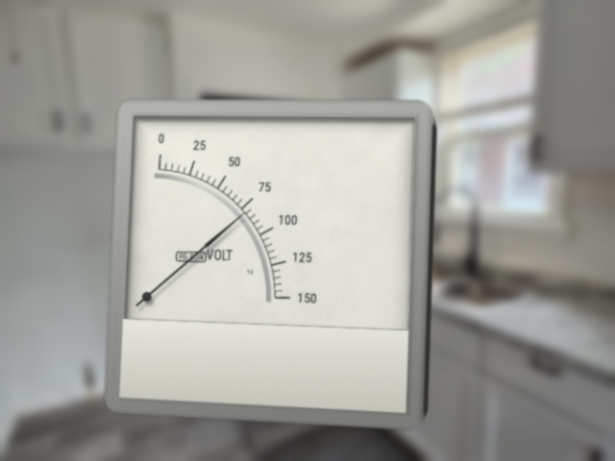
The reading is 80 V
